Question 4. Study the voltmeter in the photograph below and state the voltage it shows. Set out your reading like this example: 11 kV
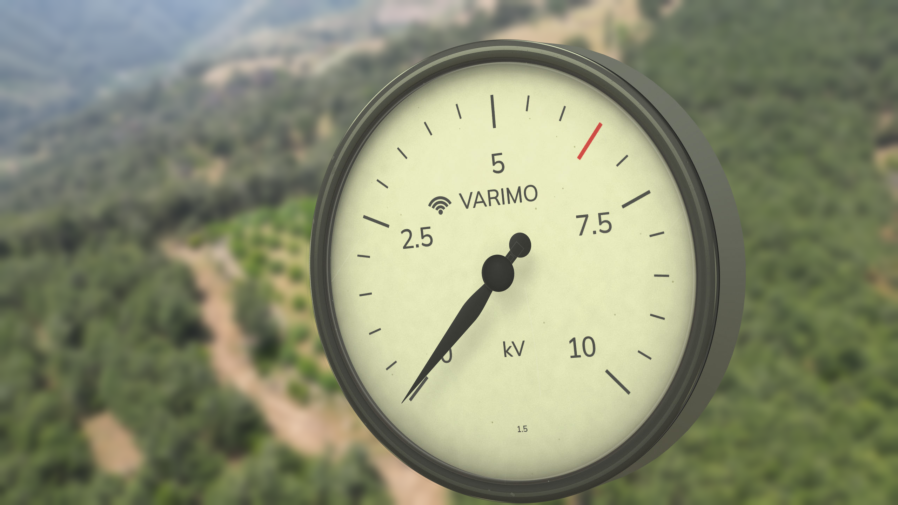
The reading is 0 kV
